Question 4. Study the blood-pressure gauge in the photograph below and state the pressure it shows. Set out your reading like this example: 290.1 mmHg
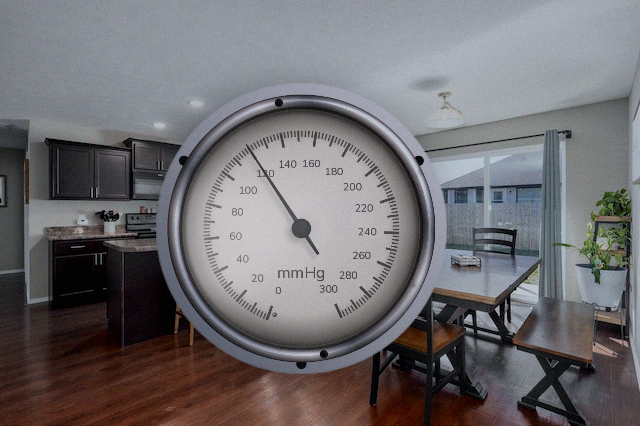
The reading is 120 mmHg
